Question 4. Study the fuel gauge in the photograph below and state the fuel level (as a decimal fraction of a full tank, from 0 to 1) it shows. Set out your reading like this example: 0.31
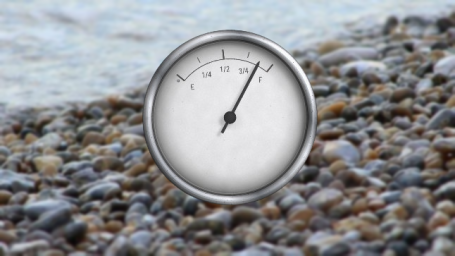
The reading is 0.875
